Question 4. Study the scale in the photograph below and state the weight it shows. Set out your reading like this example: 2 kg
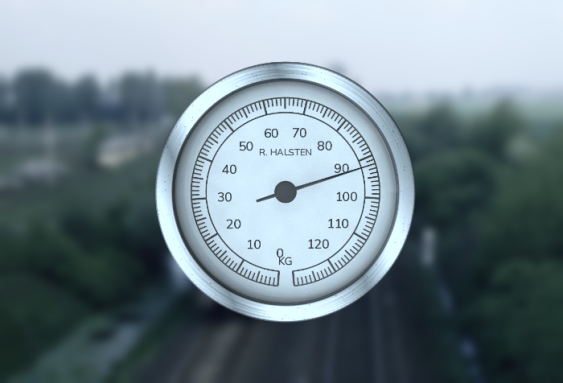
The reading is 92 kg
